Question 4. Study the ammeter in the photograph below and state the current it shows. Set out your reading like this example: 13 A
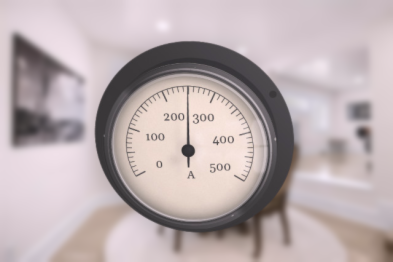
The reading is 250 A
